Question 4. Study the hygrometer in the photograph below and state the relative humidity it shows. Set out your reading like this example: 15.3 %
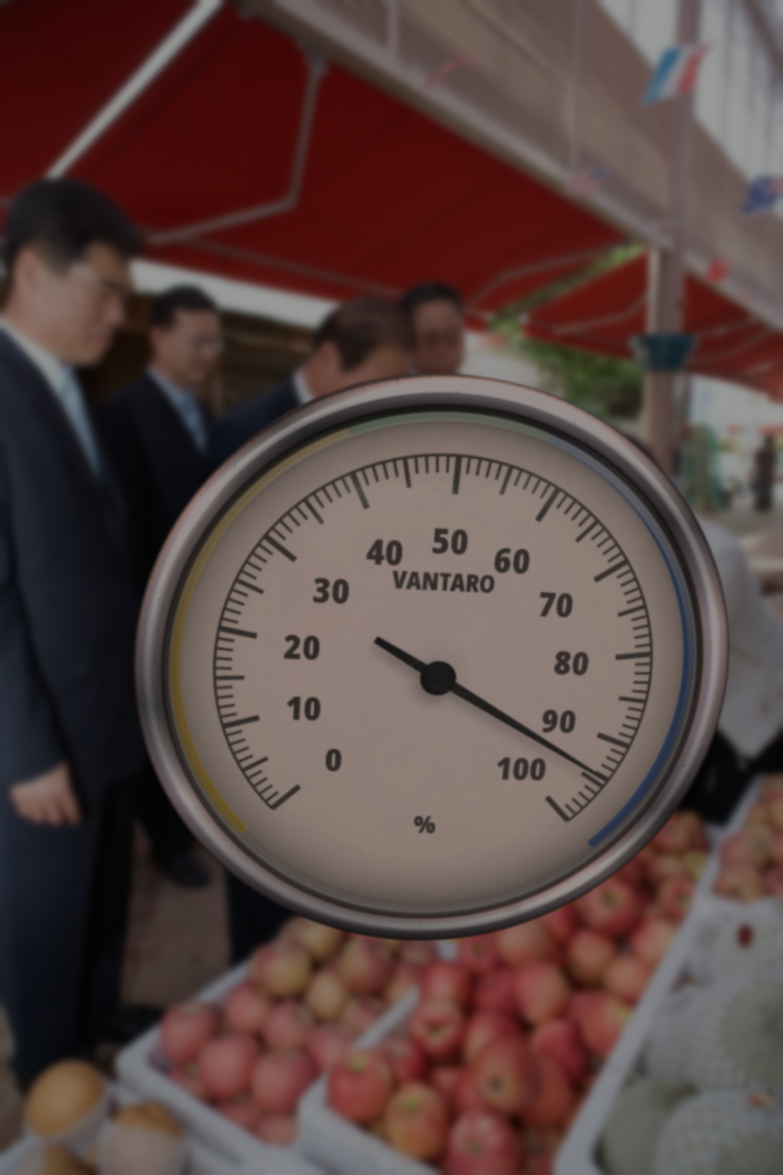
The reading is 94 %
